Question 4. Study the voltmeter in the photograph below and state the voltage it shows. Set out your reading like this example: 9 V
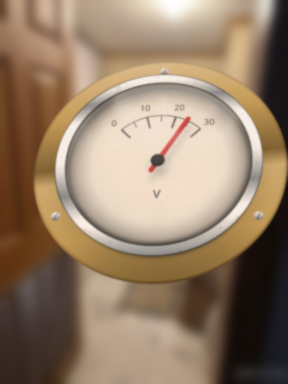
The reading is 25 V
